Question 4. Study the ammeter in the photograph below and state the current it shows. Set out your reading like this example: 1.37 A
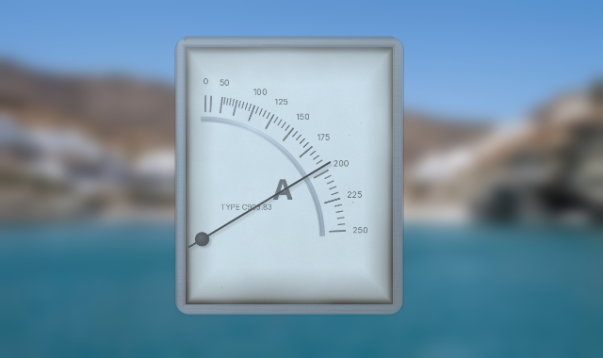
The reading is 195 A
